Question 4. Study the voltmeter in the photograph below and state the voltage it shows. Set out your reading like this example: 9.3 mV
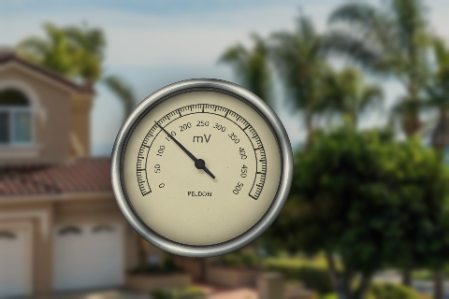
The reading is 150 mV
